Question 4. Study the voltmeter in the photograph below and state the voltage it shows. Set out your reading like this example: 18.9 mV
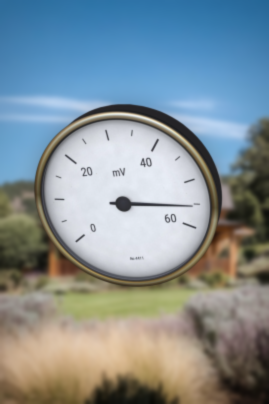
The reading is 55 mV
